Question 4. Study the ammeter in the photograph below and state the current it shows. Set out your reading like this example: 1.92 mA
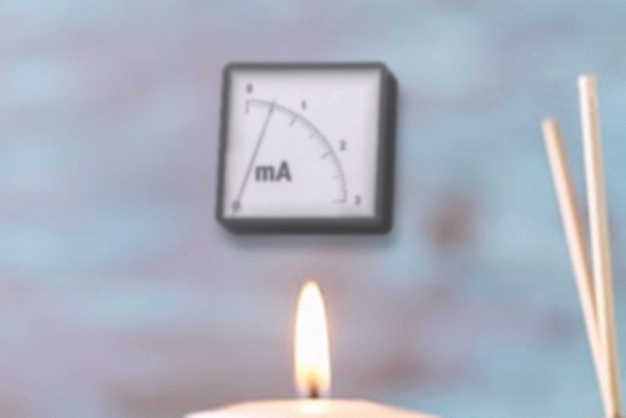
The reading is 0.5 mA
